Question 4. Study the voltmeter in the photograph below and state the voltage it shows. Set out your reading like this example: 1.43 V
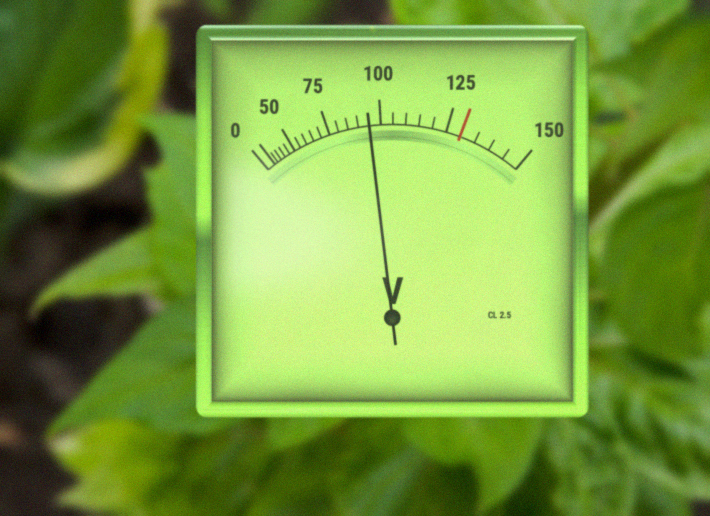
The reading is 95 V
